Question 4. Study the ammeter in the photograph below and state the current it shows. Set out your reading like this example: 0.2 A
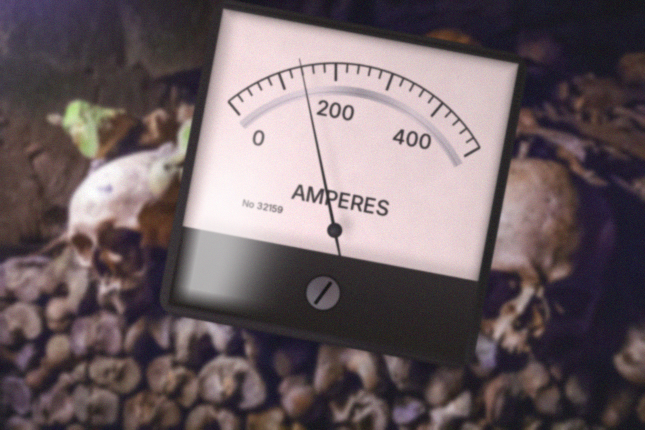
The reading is 140 A
